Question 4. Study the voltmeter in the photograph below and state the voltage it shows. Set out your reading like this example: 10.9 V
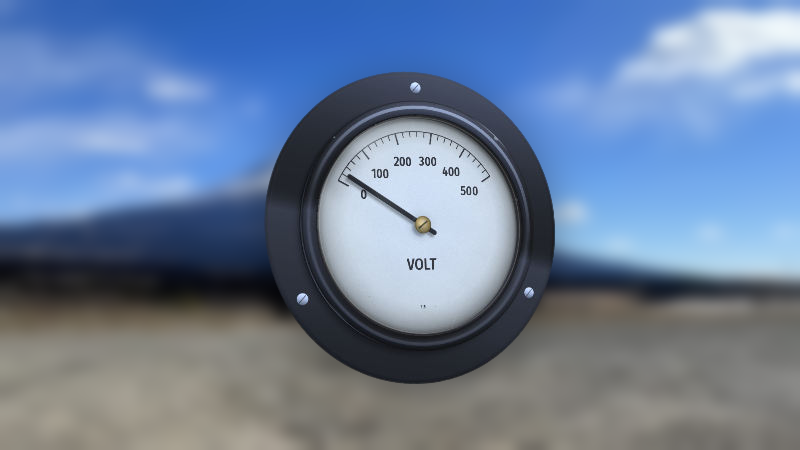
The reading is 20 V
